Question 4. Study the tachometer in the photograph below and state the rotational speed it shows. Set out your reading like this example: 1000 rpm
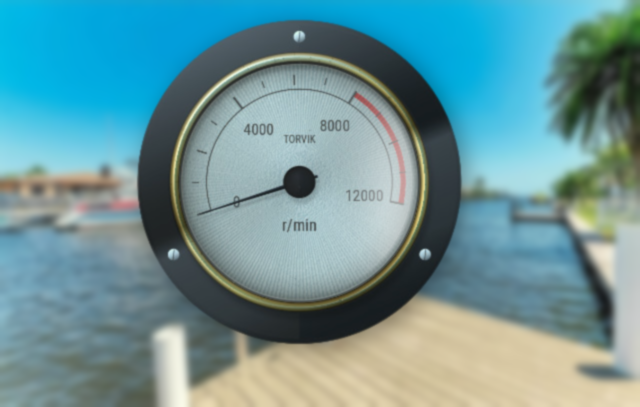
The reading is 0 rpm
